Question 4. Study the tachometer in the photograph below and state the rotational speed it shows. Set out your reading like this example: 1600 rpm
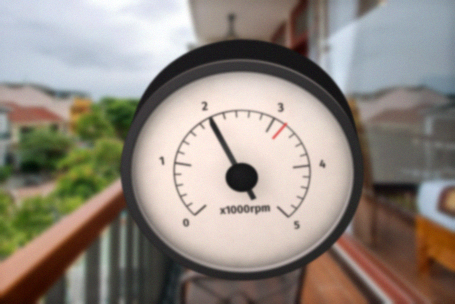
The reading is 2000 rpm
